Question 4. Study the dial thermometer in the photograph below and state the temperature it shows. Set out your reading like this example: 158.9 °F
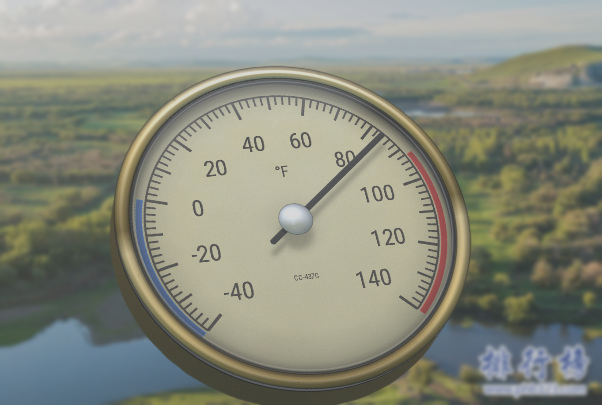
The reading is 84 °F
